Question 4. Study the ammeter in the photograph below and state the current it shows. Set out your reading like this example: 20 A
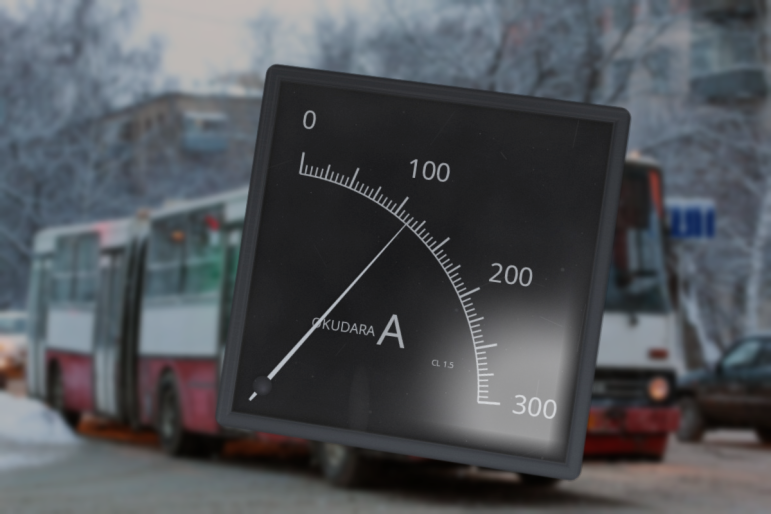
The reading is 115 A
